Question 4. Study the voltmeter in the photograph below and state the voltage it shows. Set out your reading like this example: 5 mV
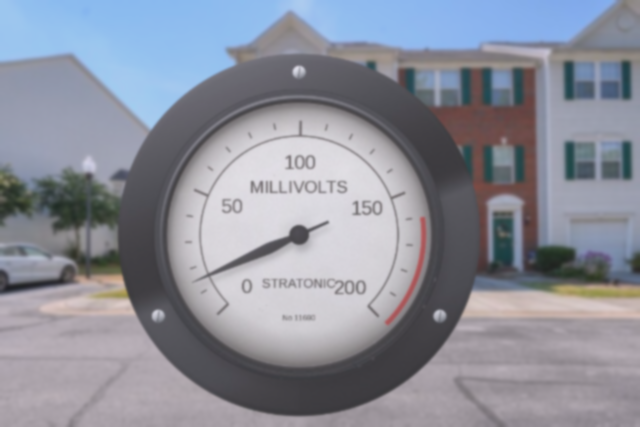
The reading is 15 mV
